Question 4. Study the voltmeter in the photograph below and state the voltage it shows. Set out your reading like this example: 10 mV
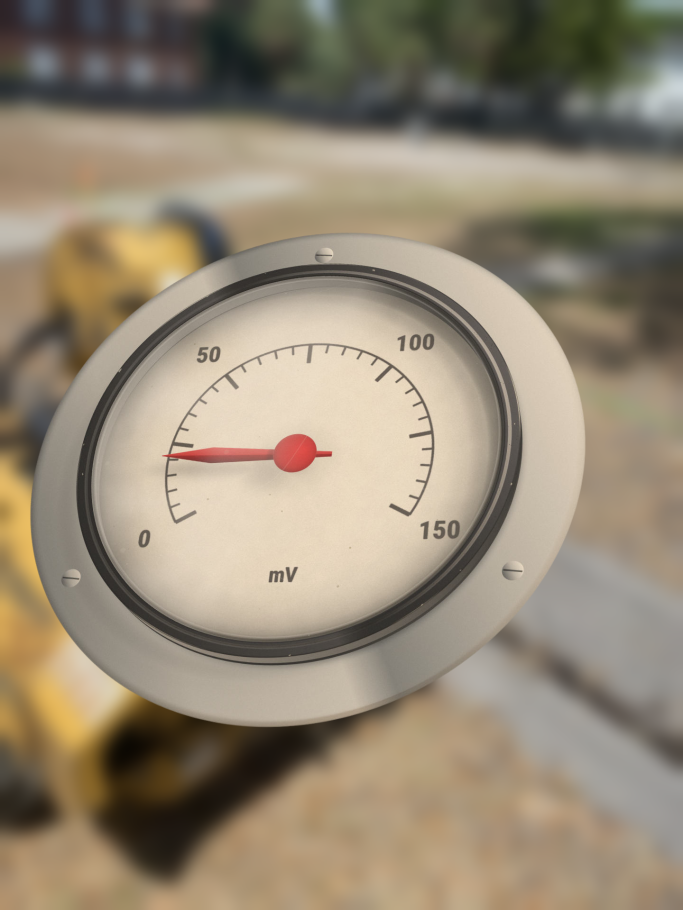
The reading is 20 mV
